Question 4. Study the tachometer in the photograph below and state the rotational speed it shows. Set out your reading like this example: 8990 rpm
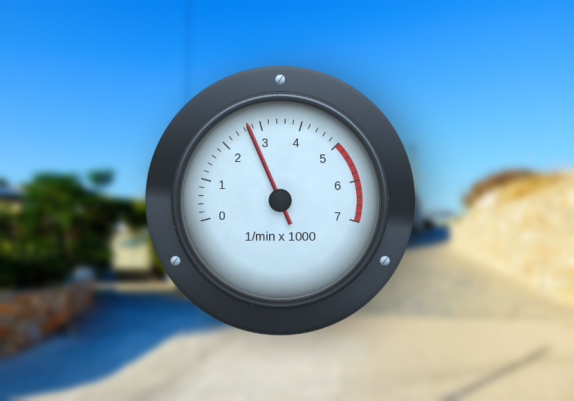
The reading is 2700 rpm
